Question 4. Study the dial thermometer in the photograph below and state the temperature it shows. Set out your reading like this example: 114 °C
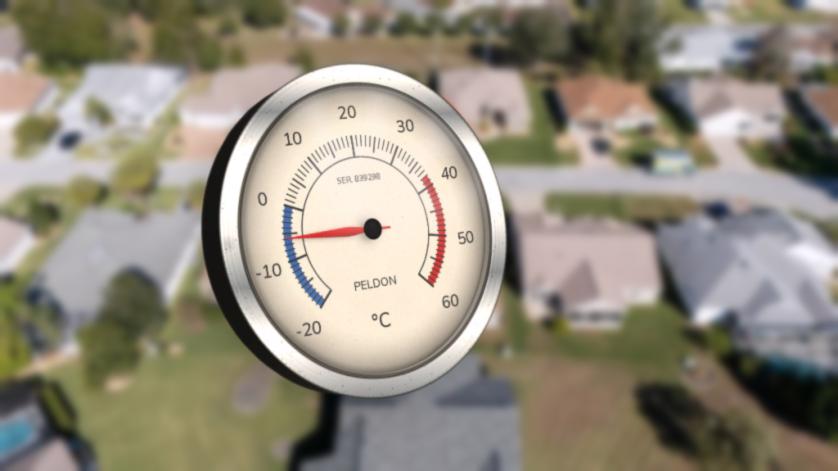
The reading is -6 °C
